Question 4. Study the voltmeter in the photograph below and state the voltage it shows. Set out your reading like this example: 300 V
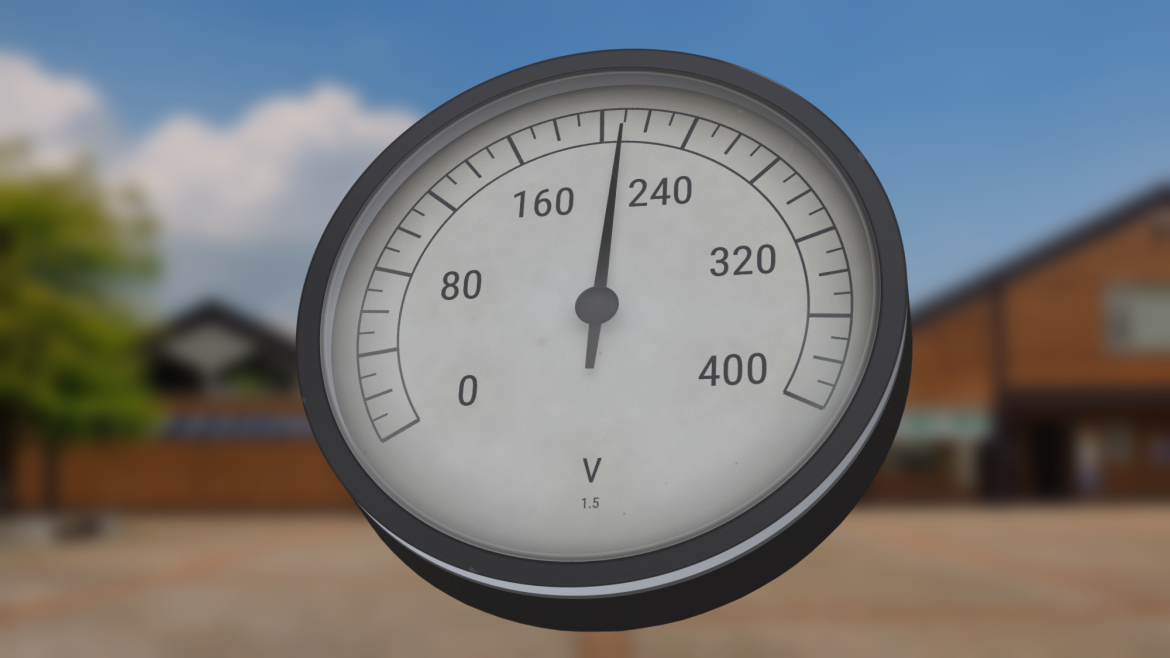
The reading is 210 V
